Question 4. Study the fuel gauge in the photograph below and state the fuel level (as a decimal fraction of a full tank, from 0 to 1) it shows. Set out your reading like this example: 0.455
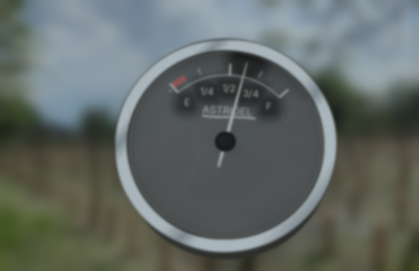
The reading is 0.625
